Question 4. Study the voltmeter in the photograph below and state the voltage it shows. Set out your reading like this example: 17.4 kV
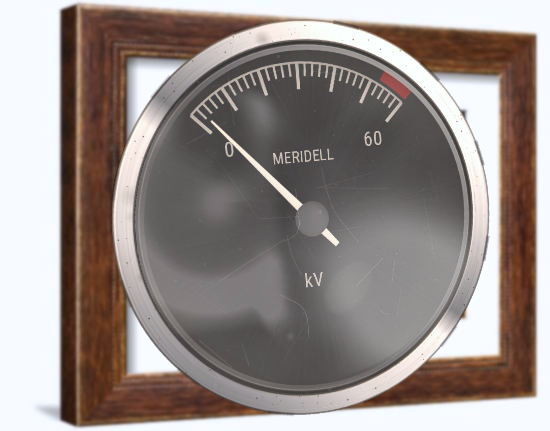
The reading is 2 kV
